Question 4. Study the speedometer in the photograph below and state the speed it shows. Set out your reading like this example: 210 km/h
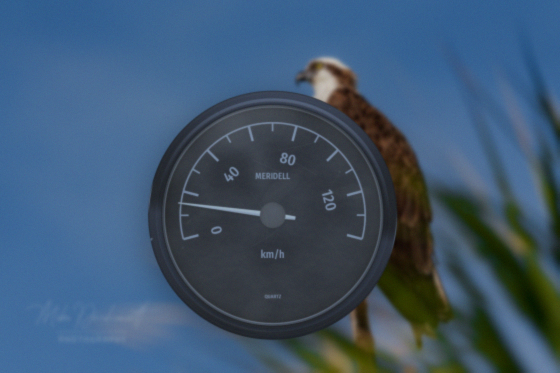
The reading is 15 km/h
